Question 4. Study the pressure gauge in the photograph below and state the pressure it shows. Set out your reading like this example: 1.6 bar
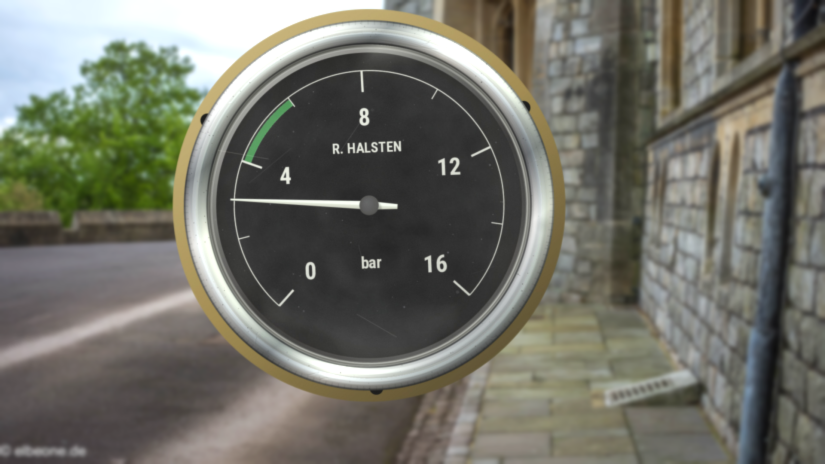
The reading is 3 bar
